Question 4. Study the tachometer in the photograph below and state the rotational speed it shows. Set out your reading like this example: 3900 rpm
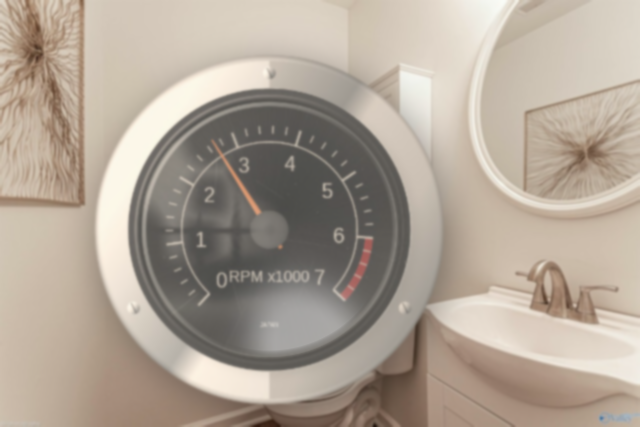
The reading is 2700 rpm
